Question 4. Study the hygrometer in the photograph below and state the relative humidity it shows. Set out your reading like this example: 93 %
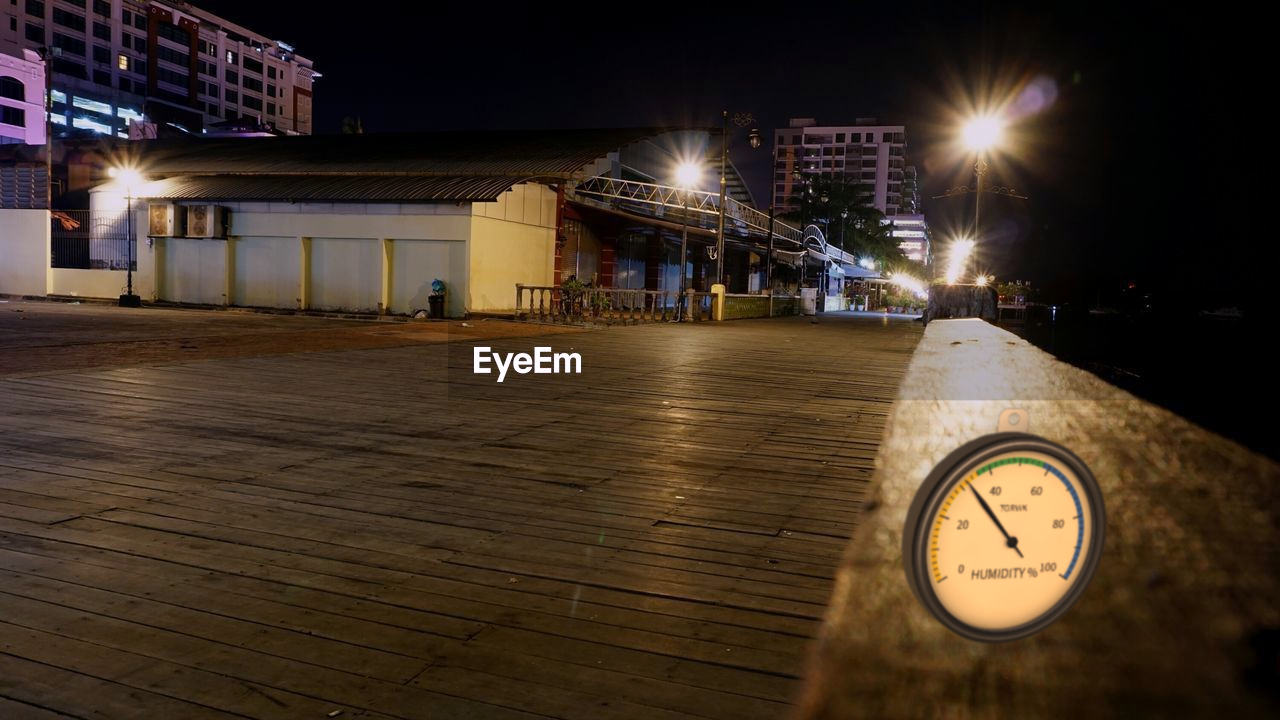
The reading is 32 %
